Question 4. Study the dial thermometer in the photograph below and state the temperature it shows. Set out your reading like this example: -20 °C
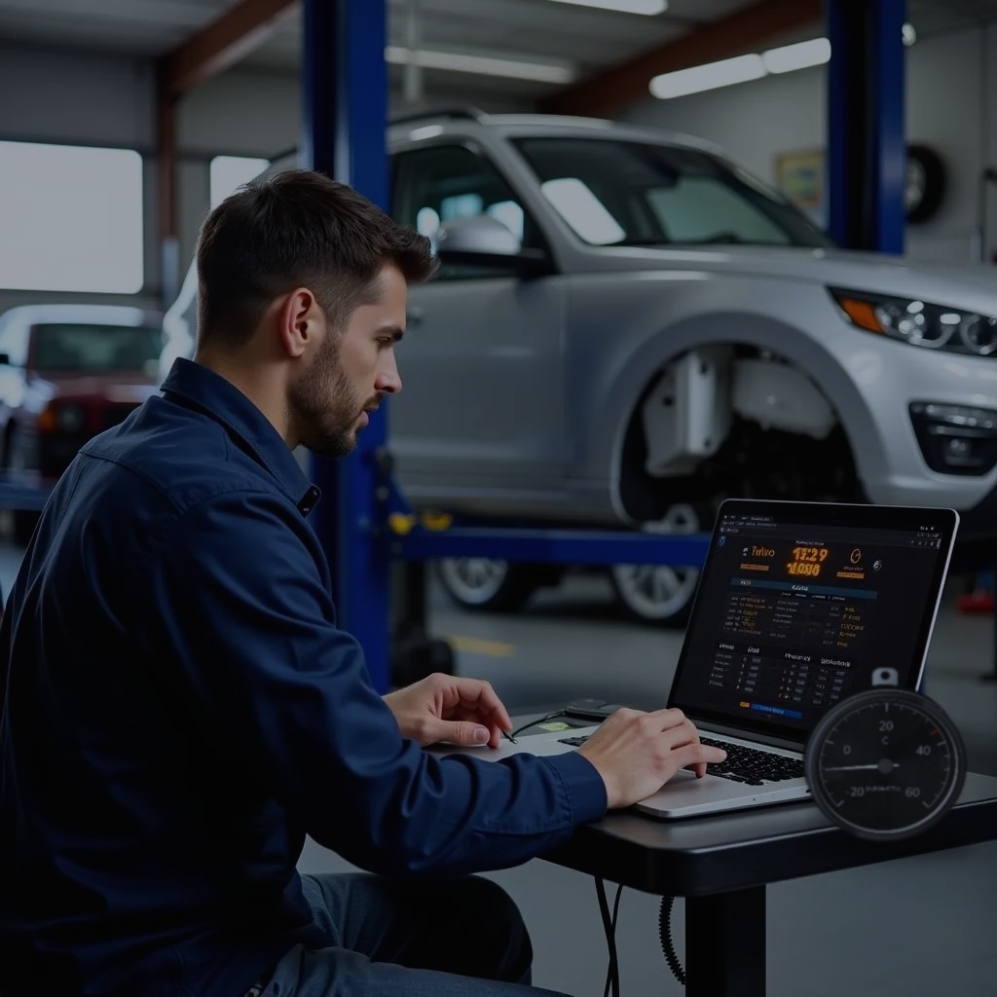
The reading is -8 °C
